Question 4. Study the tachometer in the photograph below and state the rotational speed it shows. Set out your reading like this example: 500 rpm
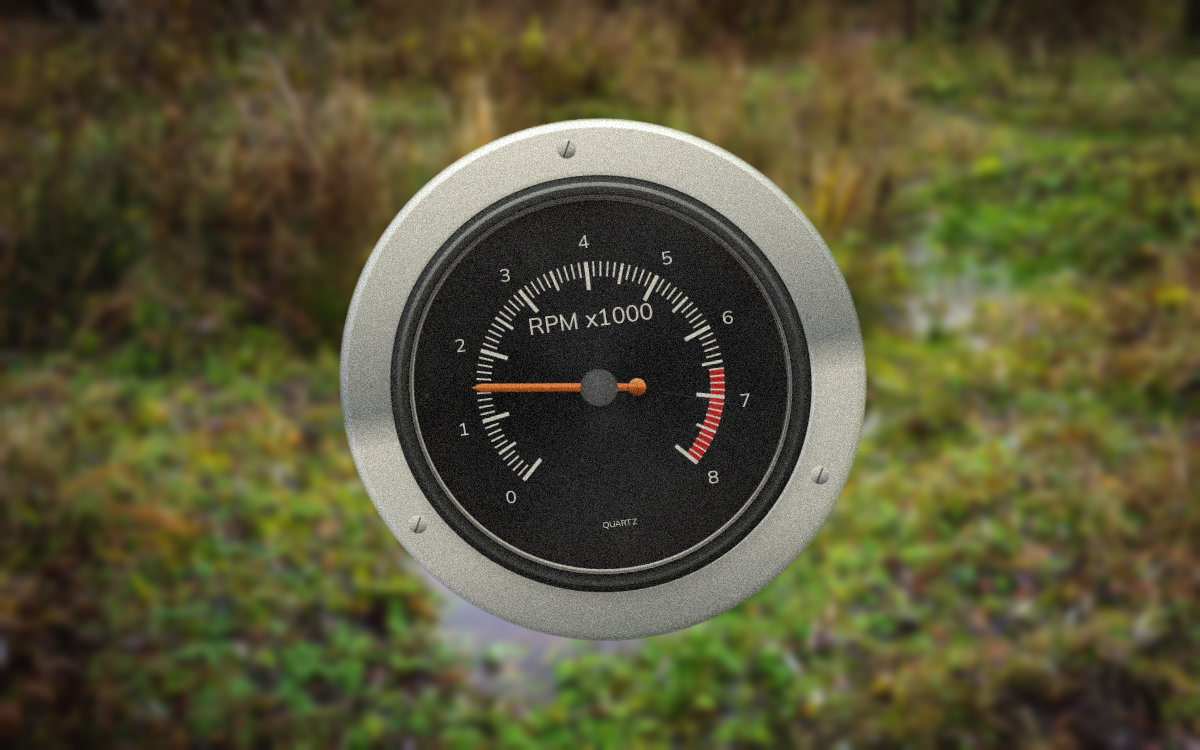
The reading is 1500 rpm
